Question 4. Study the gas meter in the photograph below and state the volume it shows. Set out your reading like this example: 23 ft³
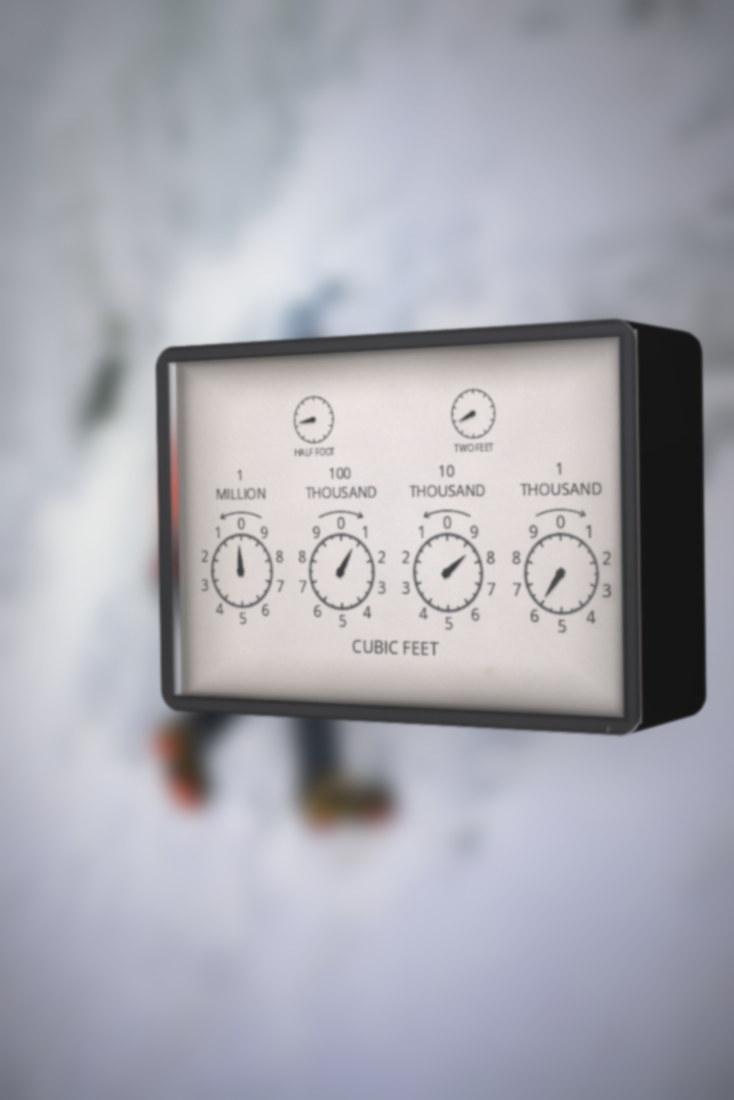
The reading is 8600 ft³
